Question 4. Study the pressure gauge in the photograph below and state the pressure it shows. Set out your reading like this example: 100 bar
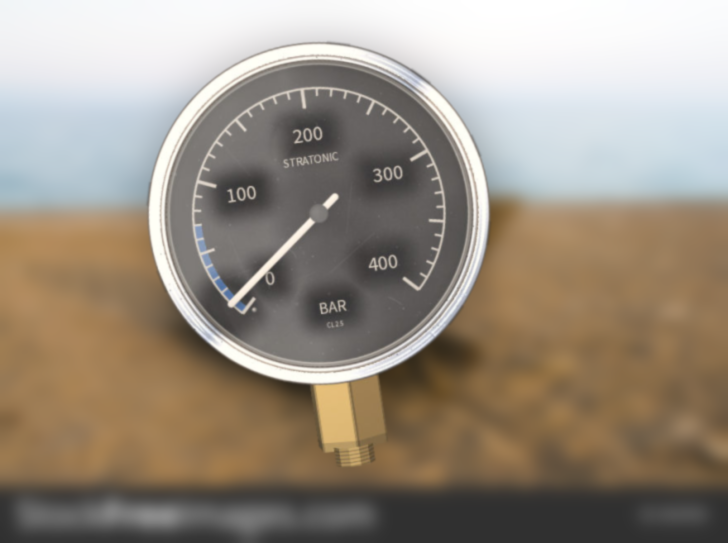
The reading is 10 bar
